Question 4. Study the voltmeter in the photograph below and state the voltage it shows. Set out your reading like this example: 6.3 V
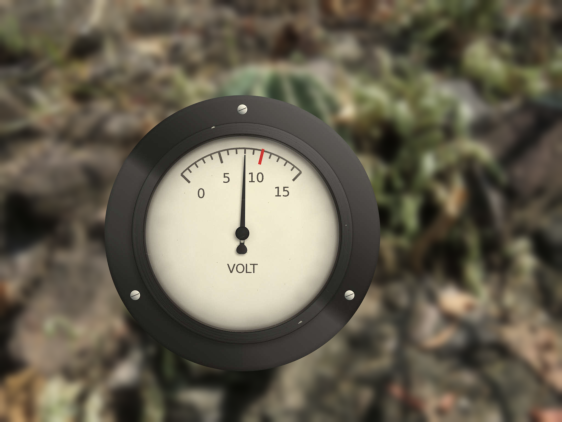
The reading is 8 V
